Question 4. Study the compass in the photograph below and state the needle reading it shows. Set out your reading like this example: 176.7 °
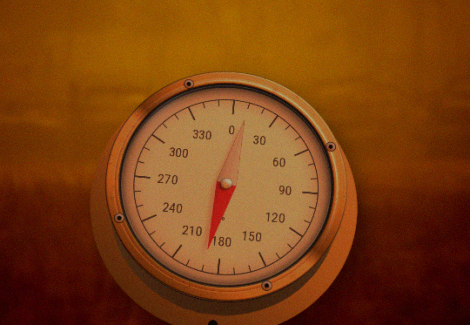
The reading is 190 °
